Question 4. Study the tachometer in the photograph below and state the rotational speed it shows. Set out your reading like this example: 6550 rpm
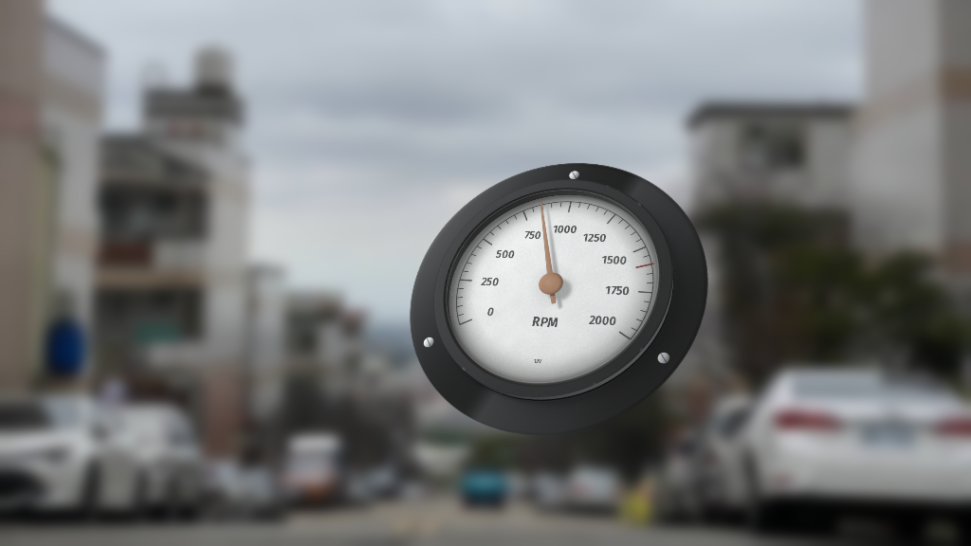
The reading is 850 rpm
